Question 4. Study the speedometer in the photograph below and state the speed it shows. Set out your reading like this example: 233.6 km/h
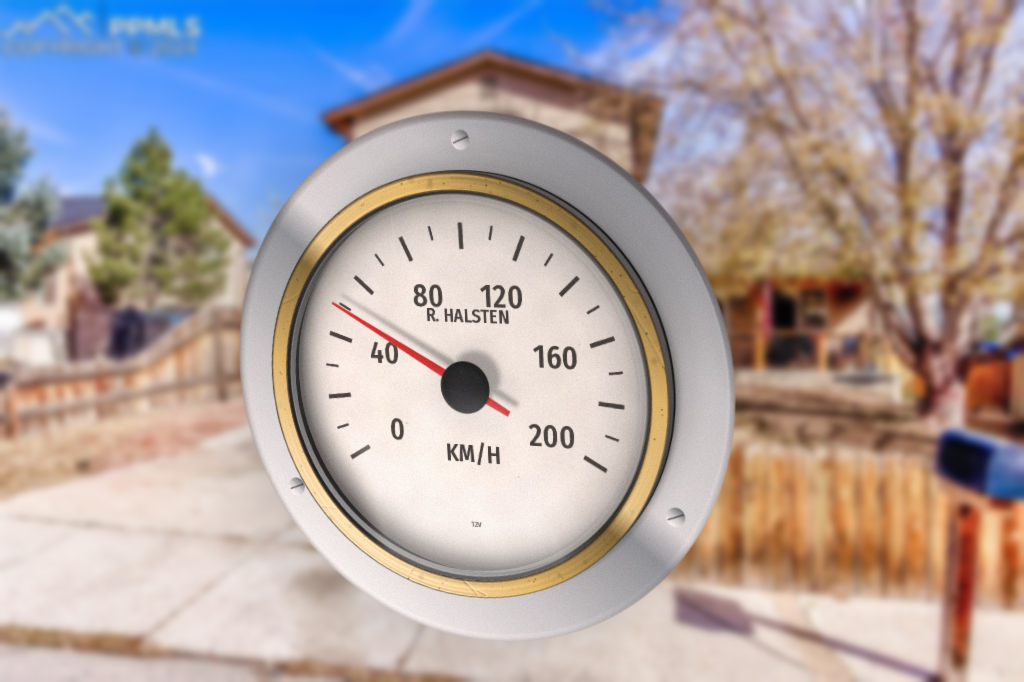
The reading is 50 km/h
